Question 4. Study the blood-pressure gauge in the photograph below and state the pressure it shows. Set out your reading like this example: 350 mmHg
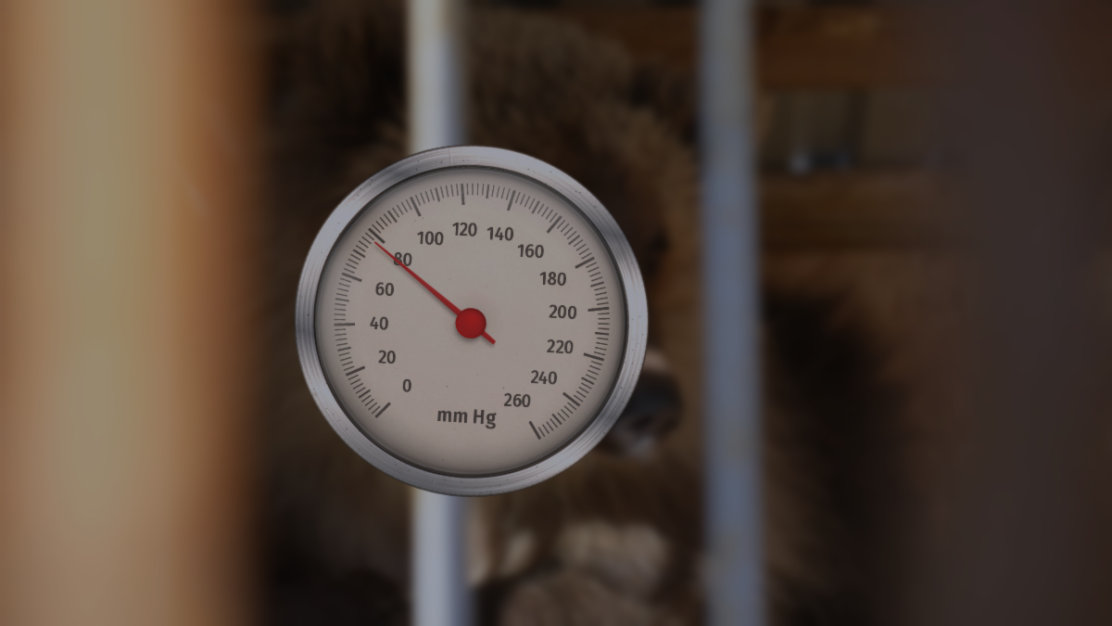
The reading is 78 mmHg
